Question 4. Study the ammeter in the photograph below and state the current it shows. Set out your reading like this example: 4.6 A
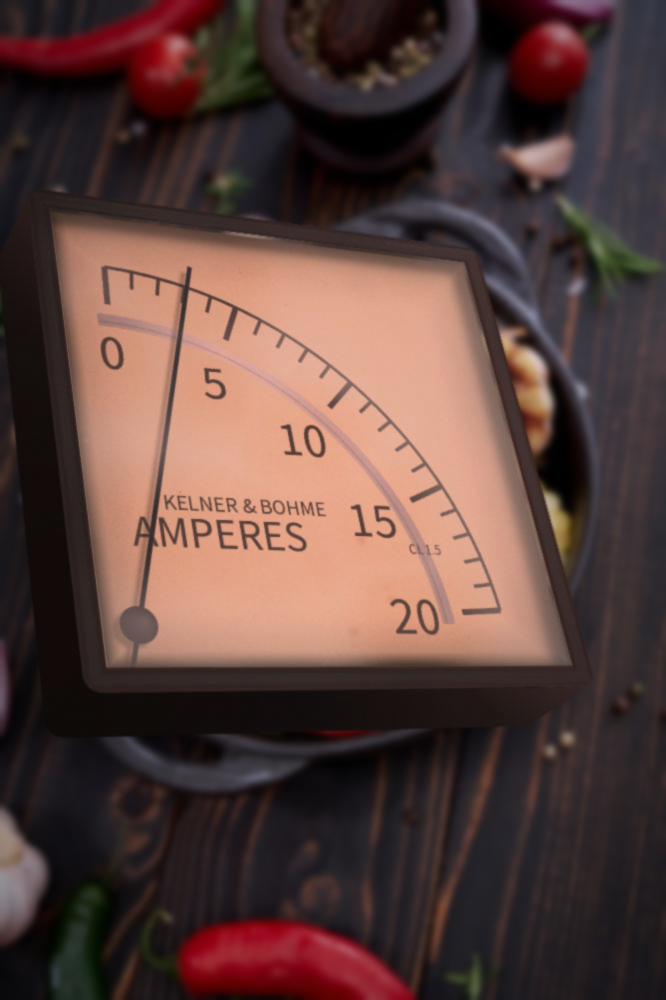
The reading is 3 A
